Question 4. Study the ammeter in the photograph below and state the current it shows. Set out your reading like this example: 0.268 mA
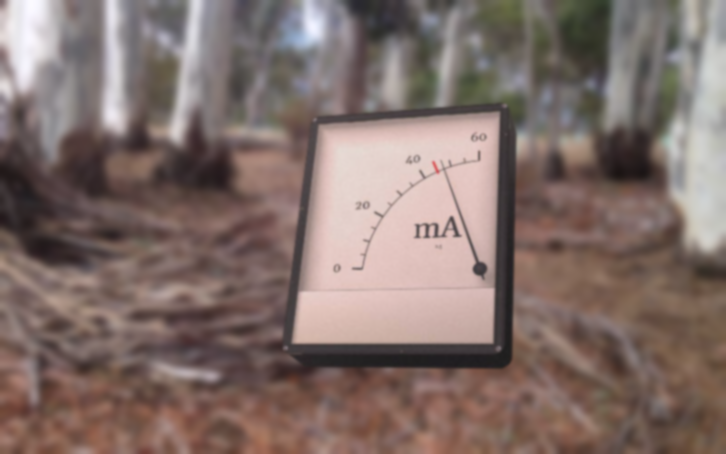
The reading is 47.5 mA
